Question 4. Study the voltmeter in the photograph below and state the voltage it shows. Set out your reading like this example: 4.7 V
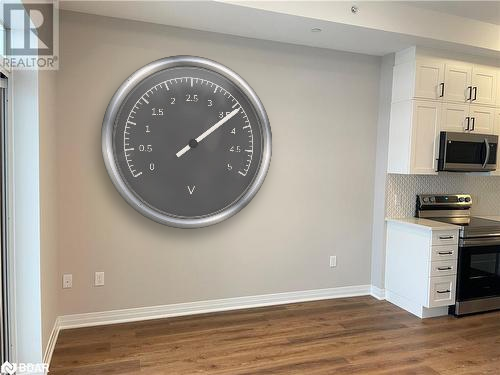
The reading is 3.6 V
